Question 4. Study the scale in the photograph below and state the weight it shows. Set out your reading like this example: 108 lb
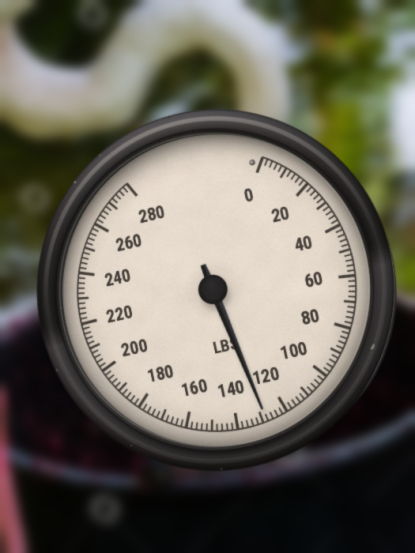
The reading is 128 lb
